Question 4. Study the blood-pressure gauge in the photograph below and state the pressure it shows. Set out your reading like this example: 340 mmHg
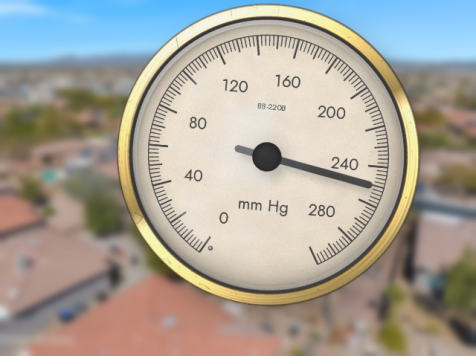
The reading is 250 mmHg
